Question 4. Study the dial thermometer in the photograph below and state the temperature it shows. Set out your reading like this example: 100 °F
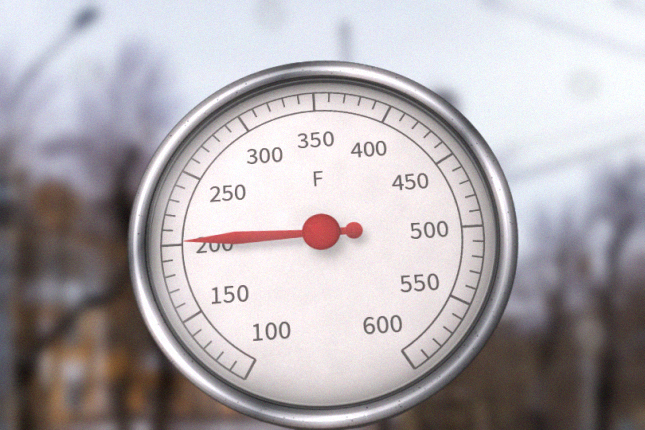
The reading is 200 °F
